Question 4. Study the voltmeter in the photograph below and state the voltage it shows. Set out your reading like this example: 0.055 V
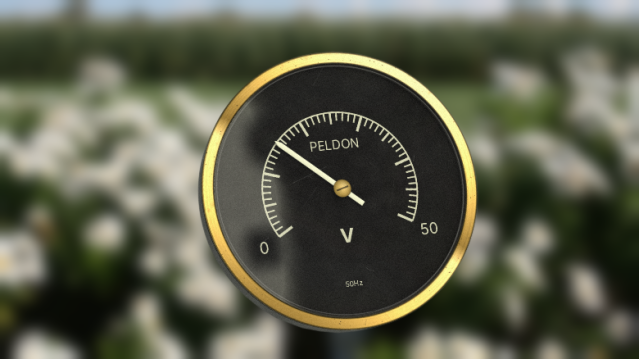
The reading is 15 V
